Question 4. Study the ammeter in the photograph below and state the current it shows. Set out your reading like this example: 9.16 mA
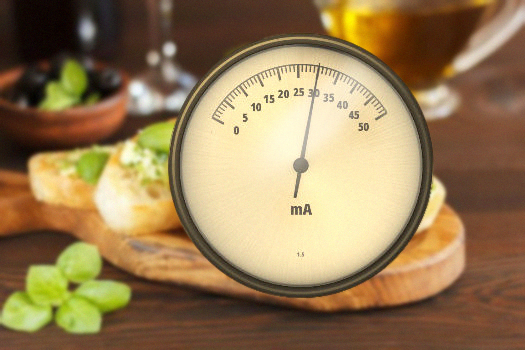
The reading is 30 mA
